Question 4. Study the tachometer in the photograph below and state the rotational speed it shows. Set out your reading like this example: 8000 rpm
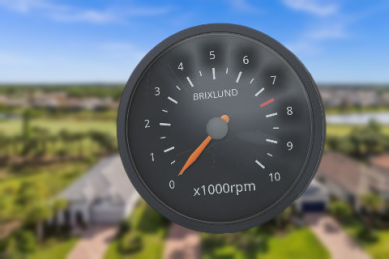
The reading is 0 rpm
